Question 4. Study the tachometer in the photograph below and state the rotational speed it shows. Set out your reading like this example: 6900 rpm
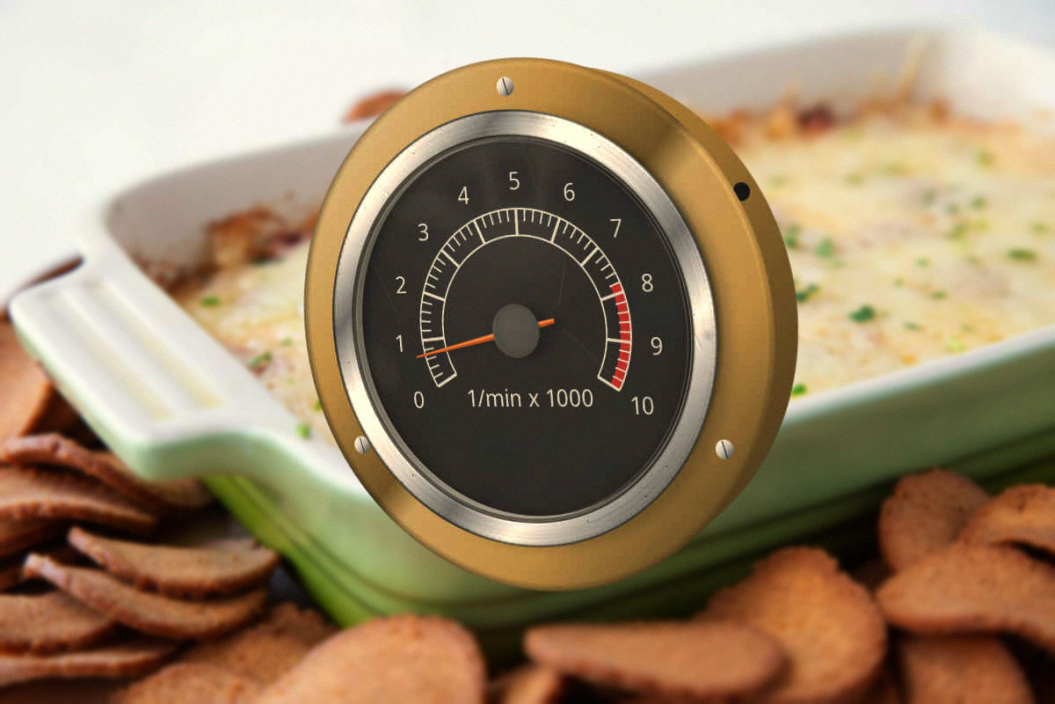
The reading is 700 rpm
